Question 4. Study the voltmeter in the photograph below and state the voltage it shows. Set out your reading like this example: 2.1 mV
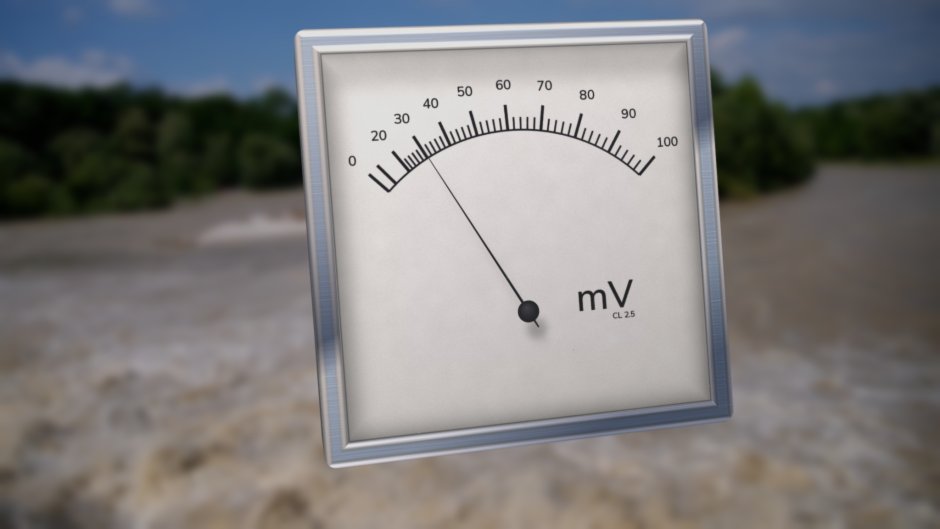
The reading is 30 mV
